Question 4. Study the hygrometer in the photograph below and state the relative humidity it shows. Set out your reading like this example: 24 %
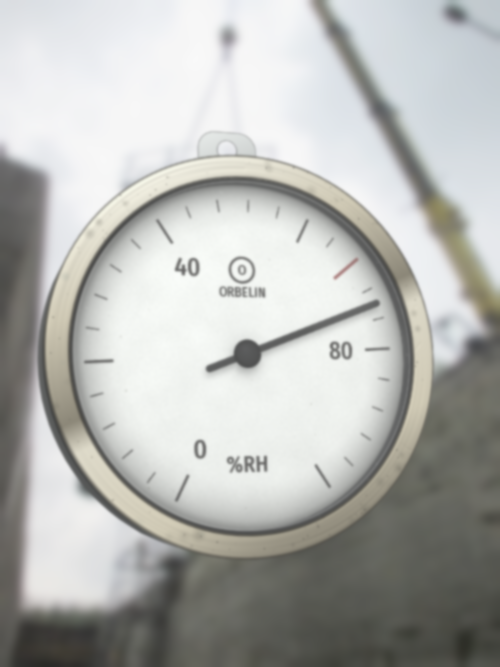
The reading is 74 %
